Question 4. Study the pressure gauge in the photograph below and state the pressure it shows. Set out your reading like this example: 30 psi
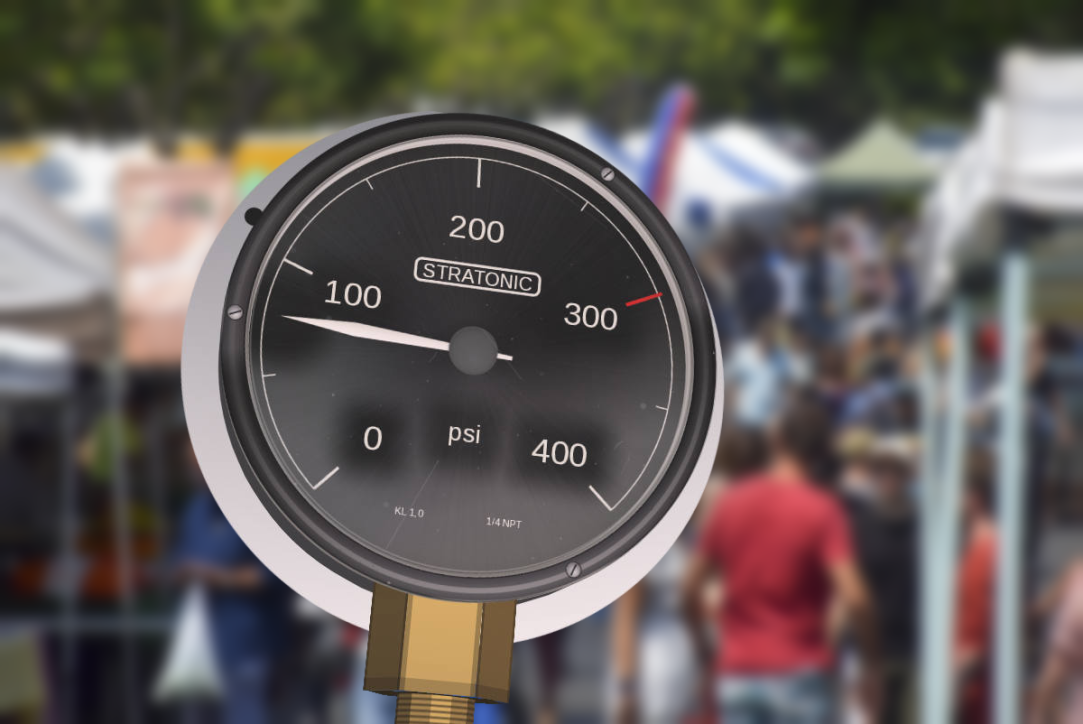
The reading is 75 psi
